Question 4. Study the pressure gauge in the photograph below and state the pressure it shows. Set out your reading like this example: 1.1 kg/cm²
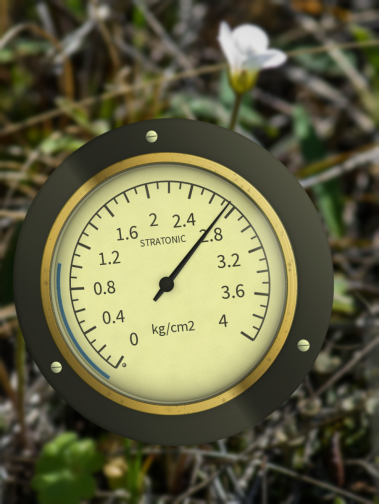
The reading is 2.75 kg/cm²
